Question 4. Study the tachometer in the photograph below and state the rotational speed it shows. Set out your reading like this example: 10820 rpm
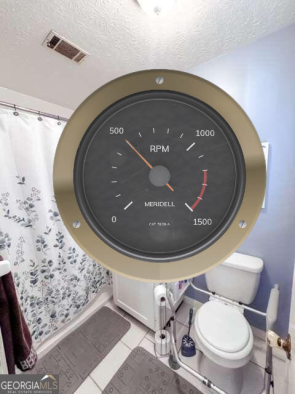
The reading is 500 rpm
